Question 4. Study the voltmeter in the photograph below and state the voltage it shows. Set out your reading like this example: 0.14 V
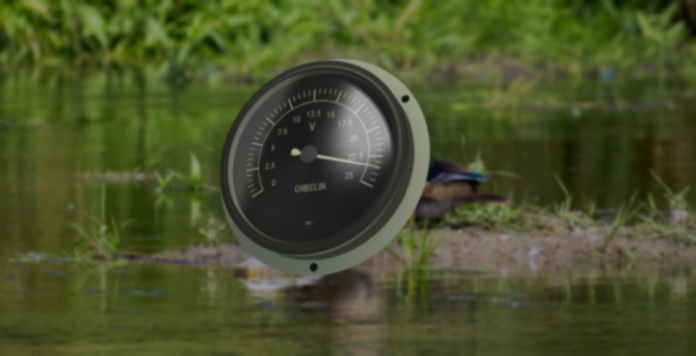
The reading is 23.5 V
